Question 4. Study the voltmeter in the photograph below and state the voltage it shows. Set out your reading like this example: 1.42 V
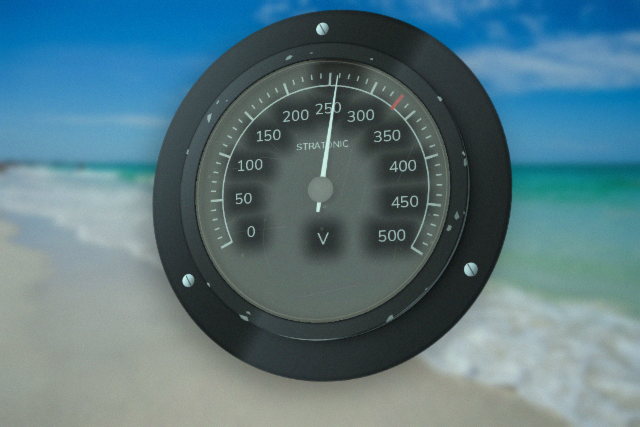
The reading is 260 V
